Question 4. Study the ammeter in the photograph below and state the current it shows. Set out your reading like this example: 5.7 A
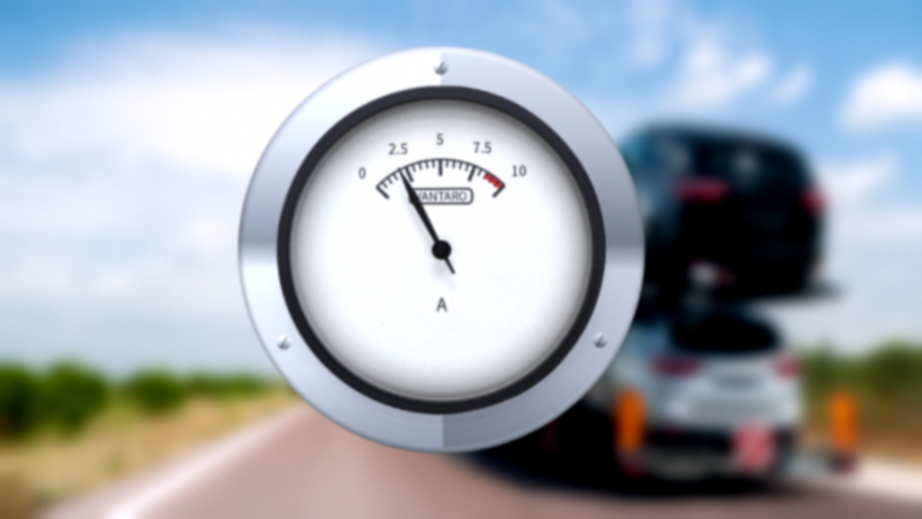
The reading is 2 A
